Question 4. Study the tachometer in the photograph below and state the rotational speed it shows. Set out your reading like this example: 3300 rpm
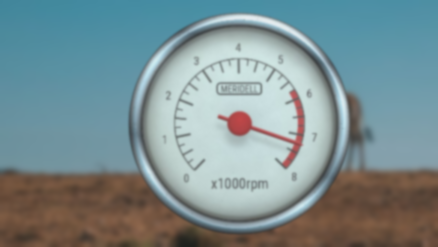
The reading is 7250 rpm
